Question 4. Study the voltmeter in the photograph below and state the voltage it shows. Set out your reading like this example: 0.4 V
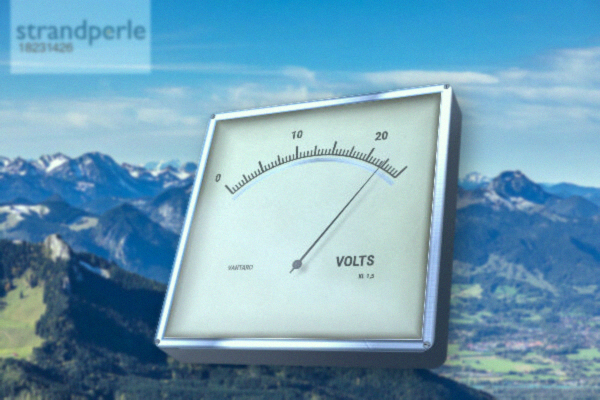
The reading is 22.5 V
